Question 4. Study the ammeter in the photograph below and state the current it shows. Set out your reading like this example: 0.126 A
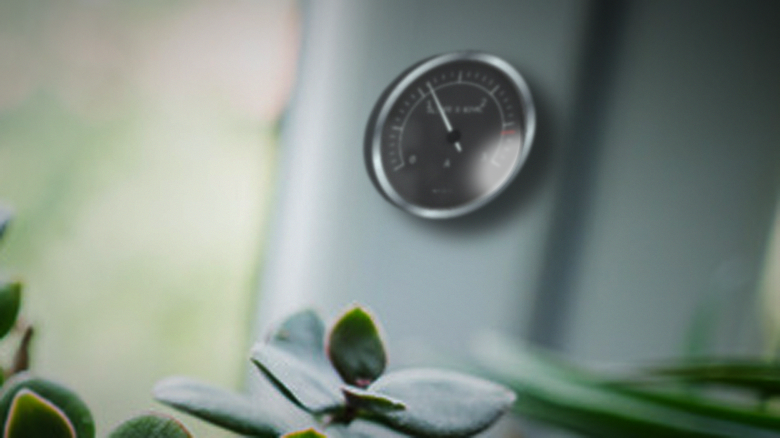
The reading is 1.1 A
